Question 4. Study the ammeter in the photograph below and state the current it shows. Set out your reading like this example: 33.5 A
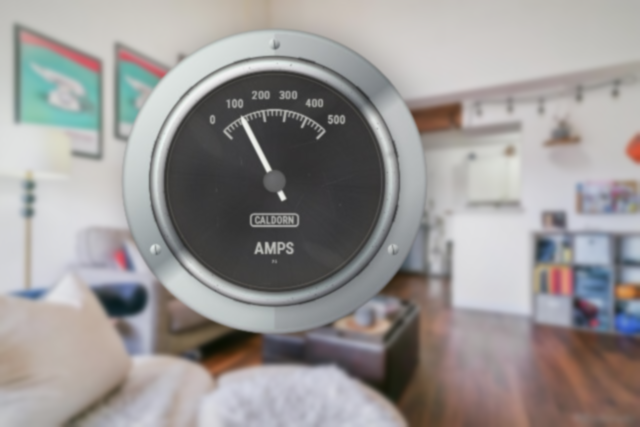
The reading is 100 A
